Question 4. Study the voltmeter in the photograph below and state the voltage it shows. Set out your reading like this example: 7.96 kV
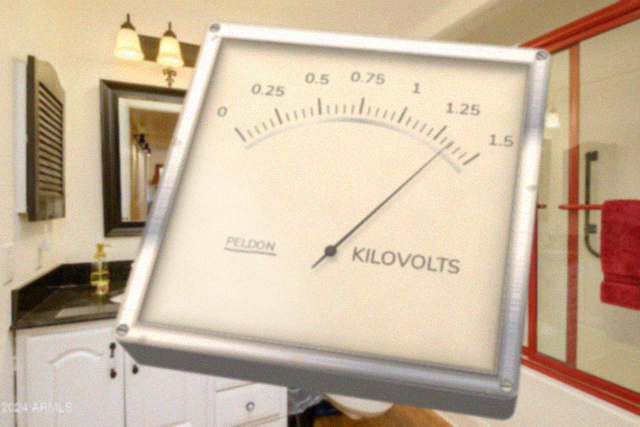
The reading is 1.35 kV
